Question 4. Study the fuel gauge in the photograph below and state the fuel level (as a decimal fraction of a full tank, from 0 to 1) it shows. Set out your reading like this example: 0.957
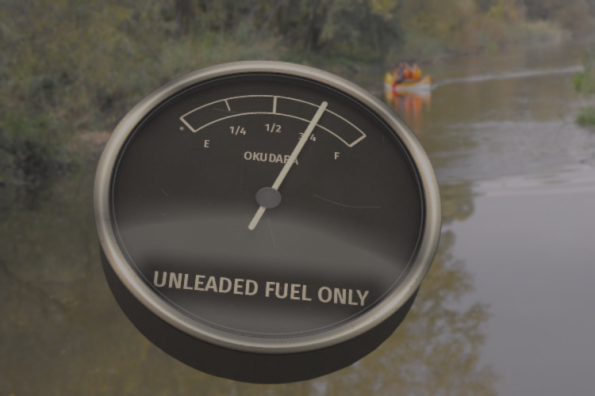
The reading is 0.75
